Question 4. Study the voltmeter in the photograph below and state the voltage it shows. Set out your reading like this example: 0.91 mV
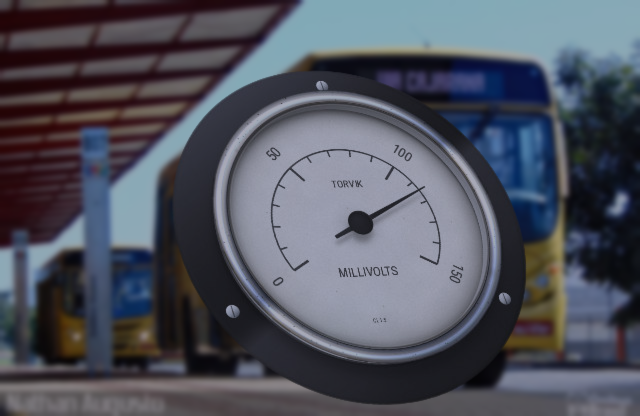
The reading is 115 mV
